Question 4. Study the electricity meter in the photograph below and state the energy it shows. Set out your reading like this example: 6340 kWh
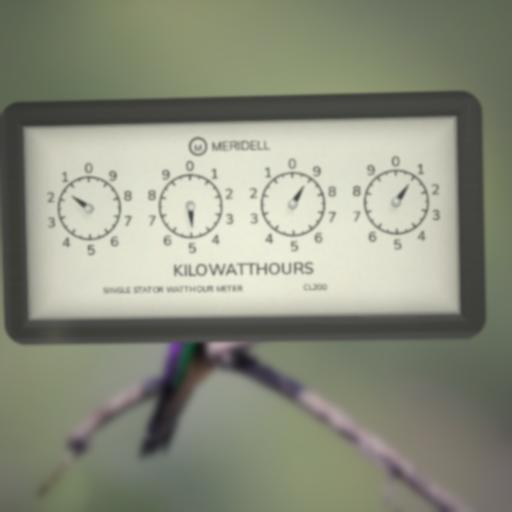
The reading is 1491 kWh
